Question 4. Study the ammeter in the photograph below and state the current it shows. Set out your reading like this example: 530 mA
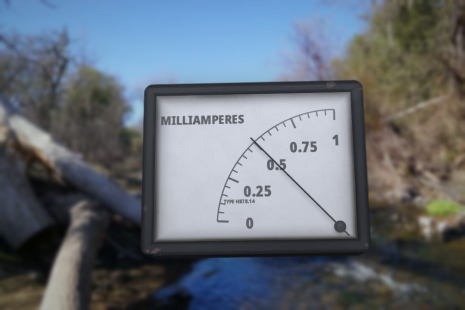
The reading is 0.5 mA
